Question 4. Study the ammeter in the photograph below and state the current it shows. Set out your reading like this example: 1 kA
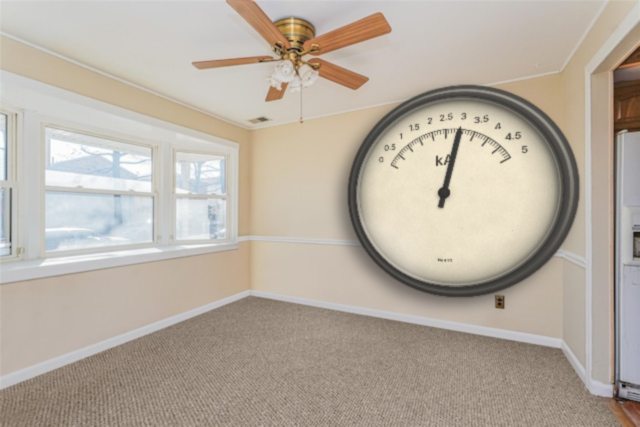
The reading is 3 kA
